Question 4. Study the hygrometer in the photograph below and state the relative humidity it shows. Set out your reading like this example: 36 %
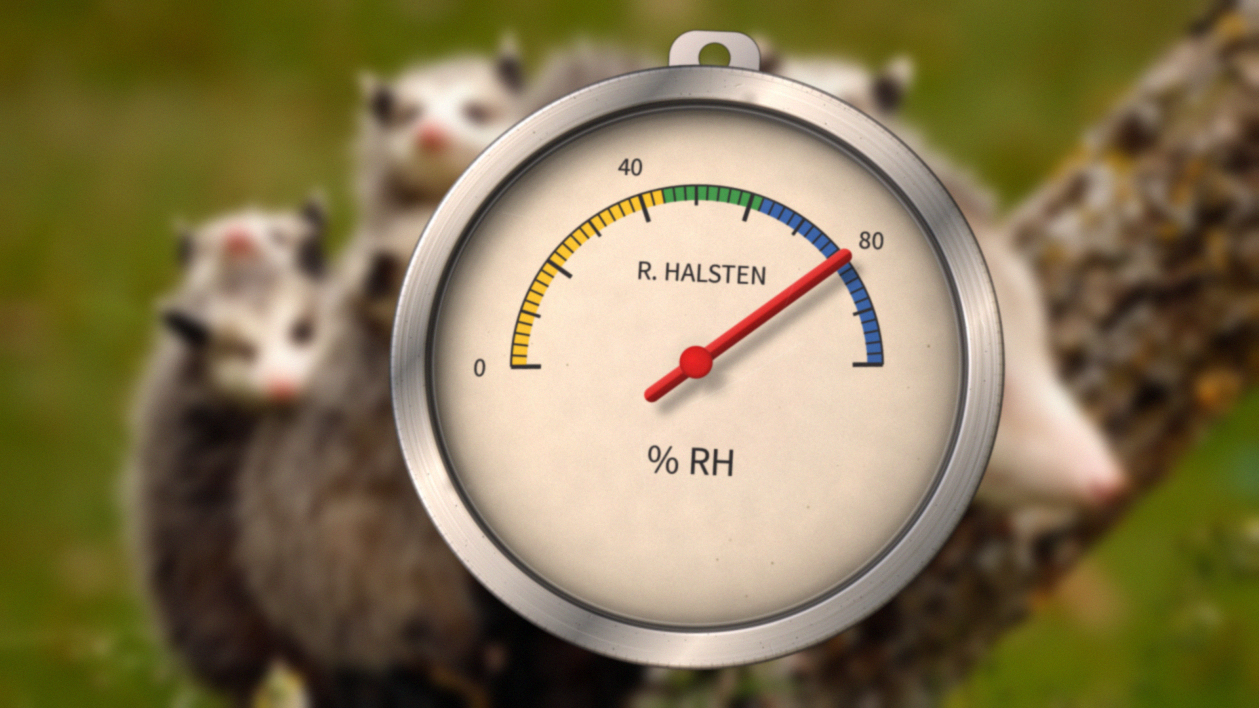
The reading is 80 %
